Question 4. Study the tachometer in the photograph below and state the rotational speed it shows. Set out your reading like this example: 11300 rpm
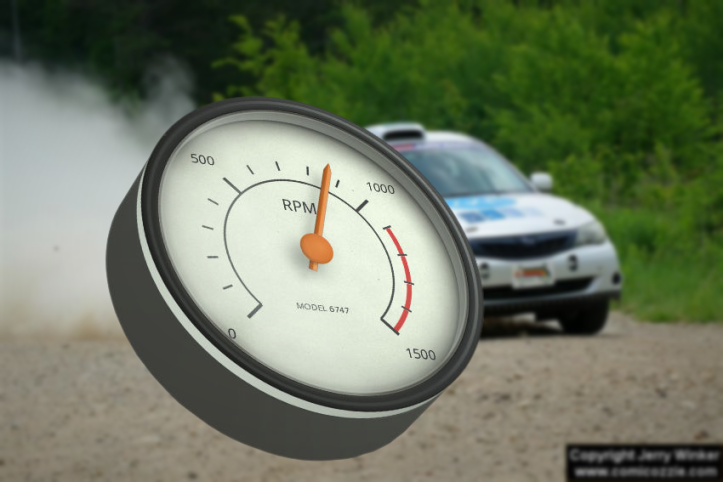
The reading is 850 rpm
